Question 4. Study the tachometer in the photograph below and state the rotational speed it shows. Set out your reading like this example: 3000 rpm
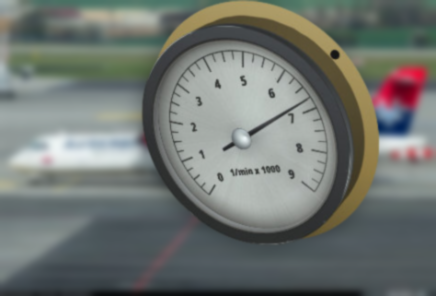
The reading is 6750 rpm
